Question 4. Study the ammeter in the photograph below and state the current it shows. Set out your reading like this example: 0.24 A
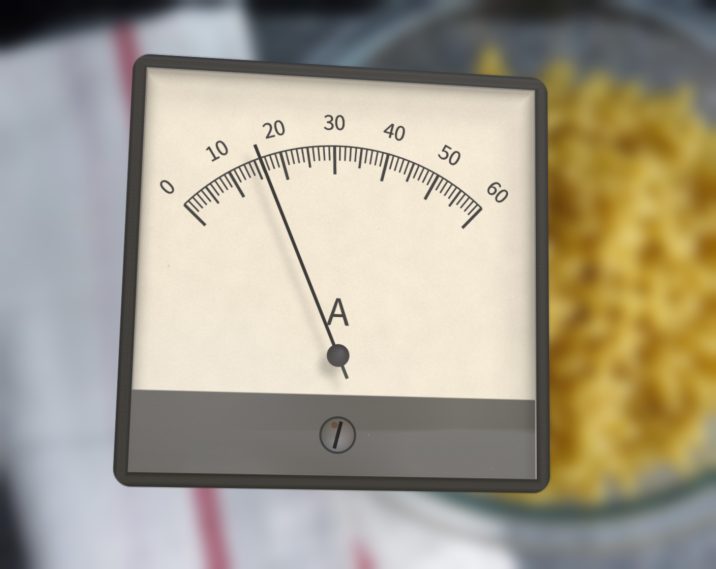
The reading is 16 A
